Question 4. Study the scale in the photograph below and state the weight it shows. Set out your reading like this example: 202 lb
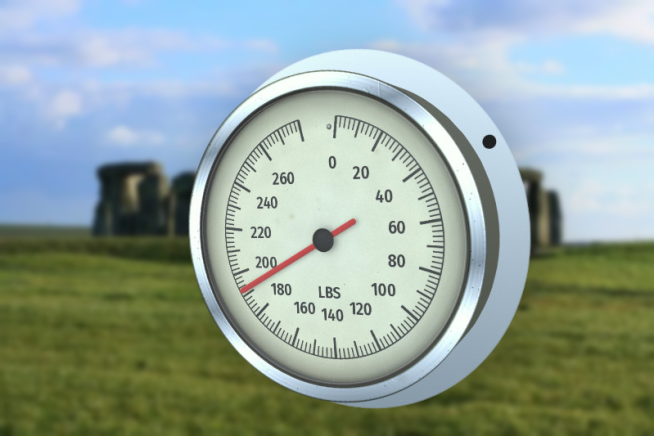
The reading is 192 lb
